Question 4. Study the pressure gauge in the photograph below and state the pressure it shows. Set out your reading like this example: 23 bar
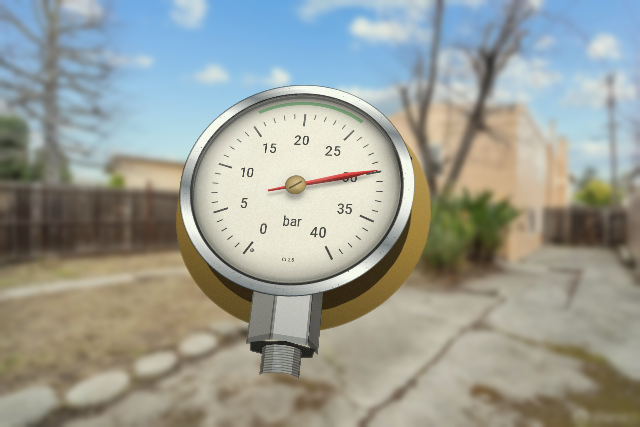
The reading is 30 bar
